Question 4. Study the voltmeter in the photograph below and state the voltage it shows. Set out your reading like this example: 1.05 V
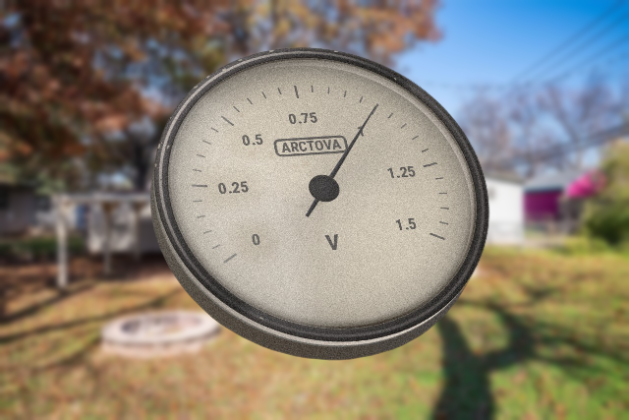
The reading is 1 V
